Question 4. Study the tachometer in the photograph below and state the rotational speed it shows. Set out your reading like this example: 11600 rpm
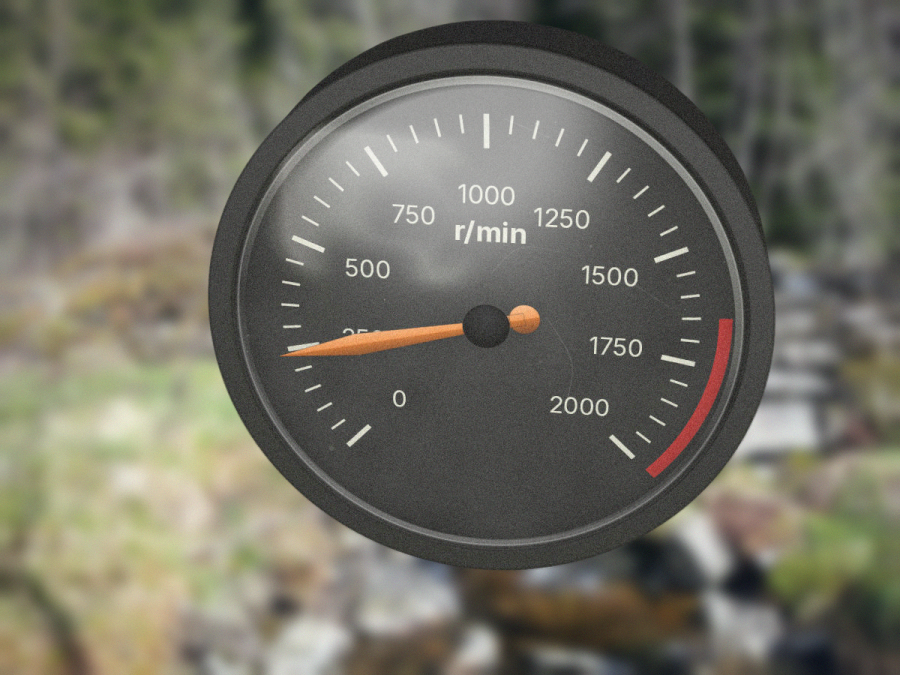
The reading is 250 rpm
